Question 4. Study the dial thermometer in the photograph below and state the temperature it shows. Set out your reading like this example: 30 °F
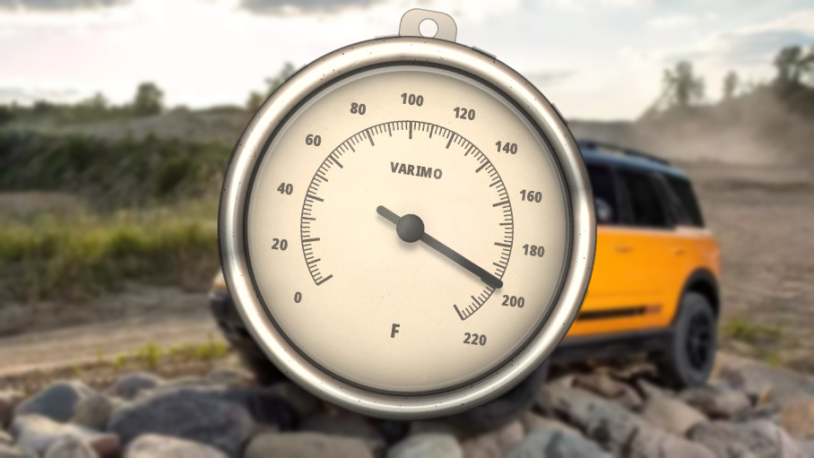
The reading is 198 °F
